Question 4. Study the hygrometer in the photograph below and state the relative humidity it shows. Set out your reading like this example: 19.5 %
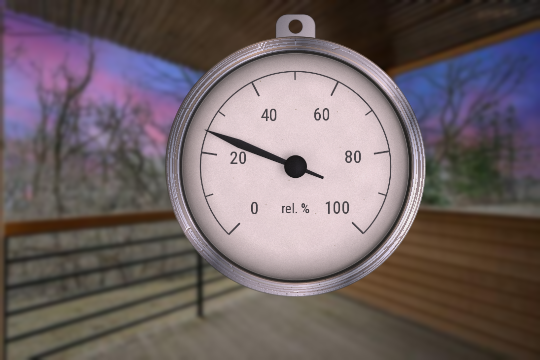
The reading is 25 %
